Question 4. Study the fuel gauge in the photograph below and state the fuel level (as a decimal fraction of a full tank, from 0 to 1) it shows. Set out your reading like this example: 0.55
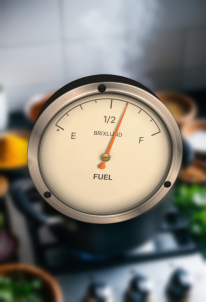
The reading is 0.625
